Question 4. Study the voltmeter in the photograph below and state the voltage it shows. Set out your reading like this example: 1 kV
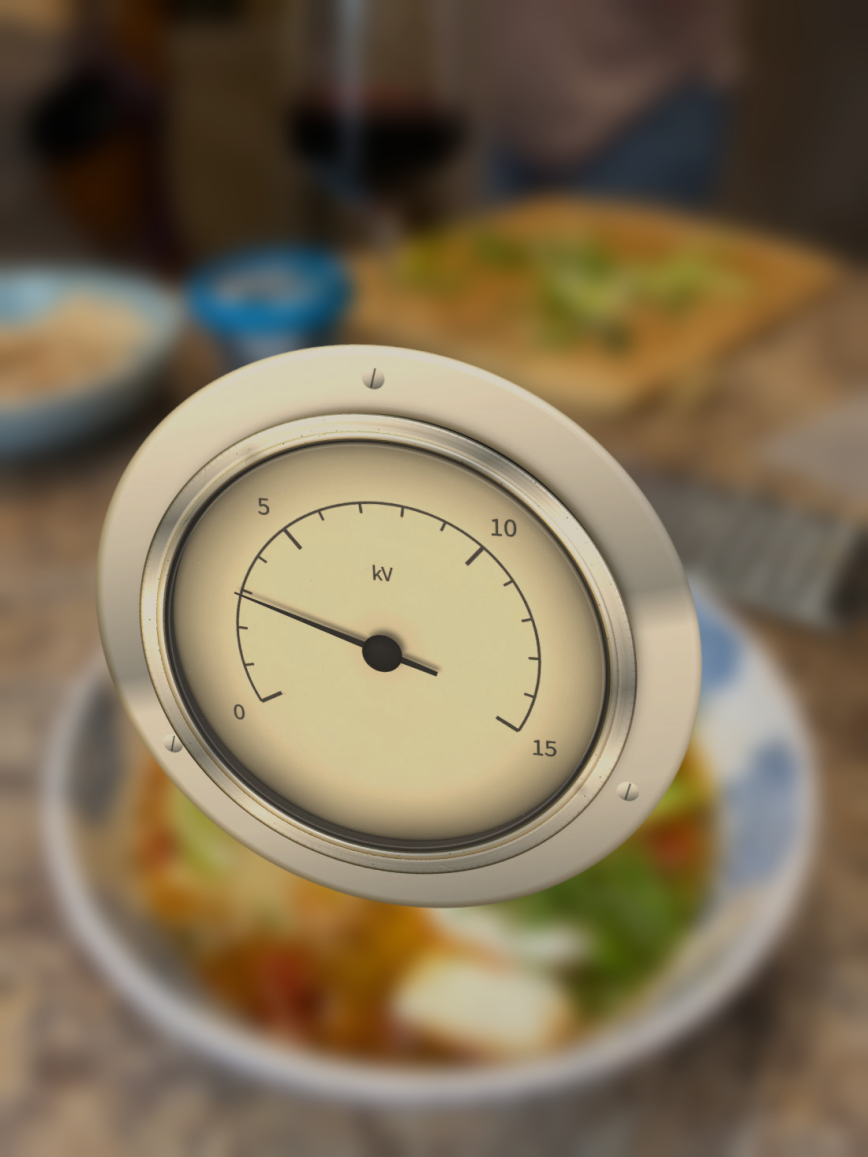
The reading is 3 kV
